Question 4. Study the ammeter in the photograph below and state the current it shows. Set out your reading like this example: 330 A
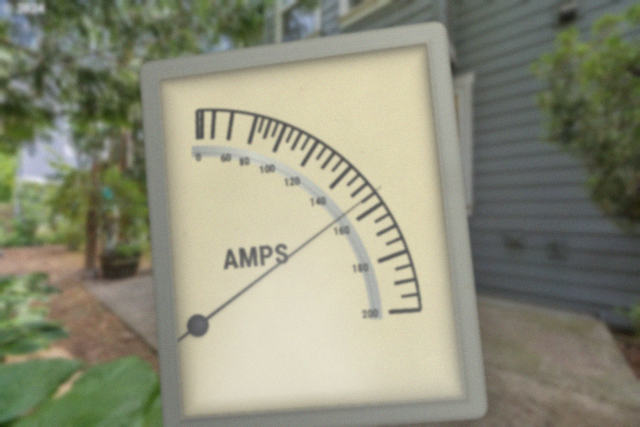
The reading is 155 A
